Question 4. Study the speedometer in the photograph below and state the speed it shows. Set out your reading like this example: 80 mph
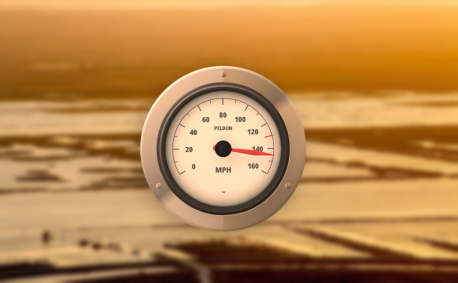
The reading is 145 mph
